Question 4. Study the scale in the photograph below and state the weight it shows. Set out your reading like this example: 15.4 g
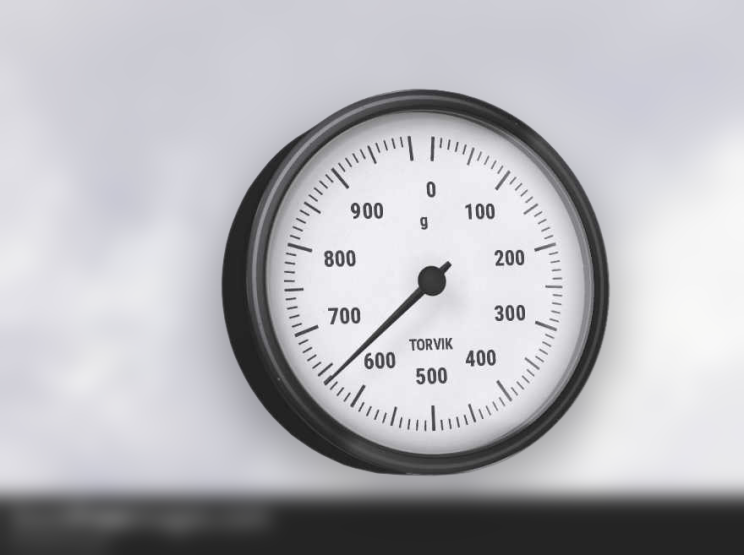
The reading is 640 g
